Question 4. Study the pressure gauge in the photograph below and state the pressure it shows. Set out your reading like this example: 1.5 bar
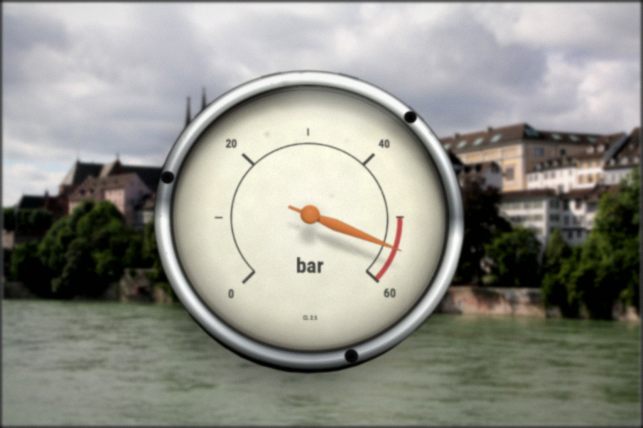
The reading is 55 bar
